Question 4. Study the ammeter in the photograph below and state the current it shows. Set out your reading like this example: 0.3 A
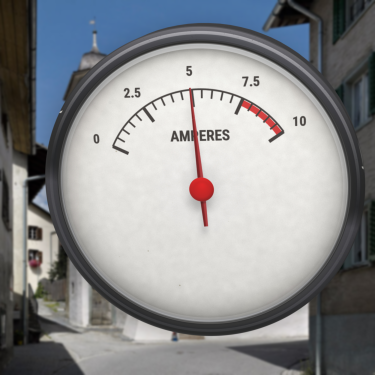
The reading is 5 A
